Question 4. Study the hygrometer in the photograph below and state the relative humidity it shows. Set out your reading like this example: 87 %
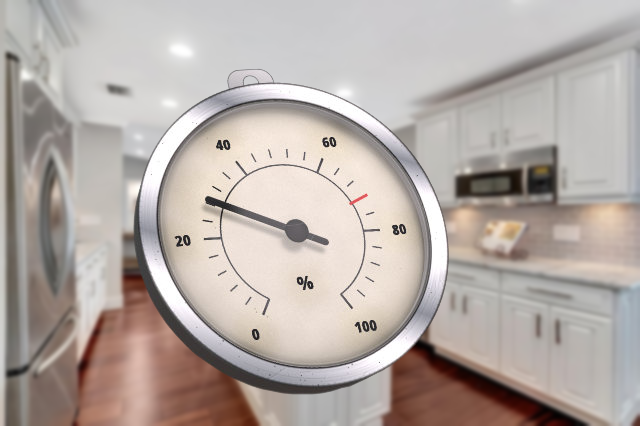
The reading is 28 %
